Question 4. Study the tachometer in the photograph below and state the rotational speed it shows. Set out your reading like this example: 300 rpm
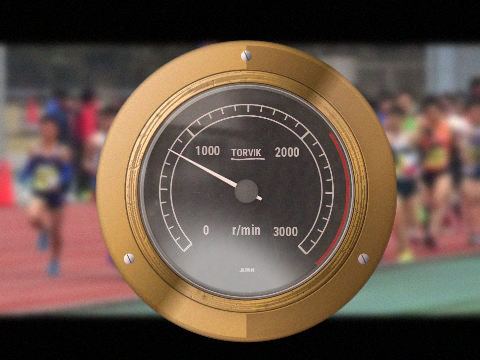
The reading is 800 rpm
